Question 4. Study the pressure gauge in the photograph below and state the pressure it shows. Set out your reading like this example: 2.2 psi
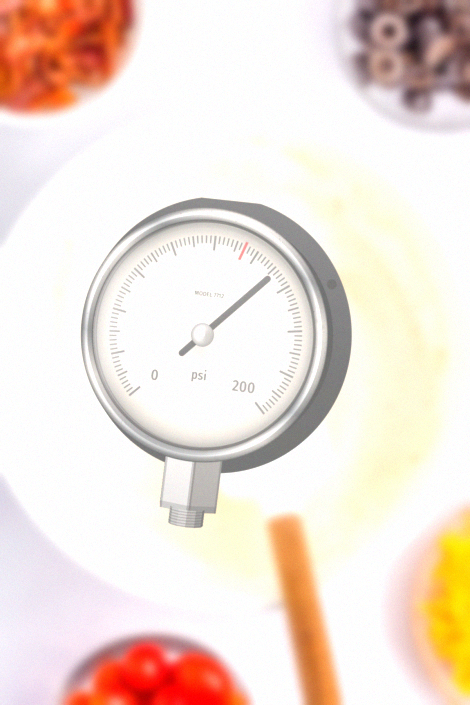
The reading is 132 psi
